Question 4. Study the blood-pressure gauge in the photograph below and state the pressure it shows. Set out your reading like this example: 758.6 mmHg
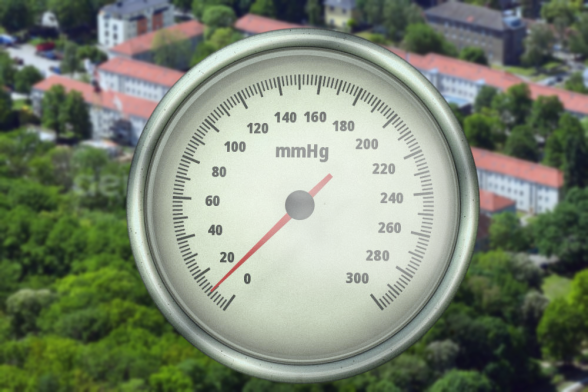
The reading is 10 mmHg
